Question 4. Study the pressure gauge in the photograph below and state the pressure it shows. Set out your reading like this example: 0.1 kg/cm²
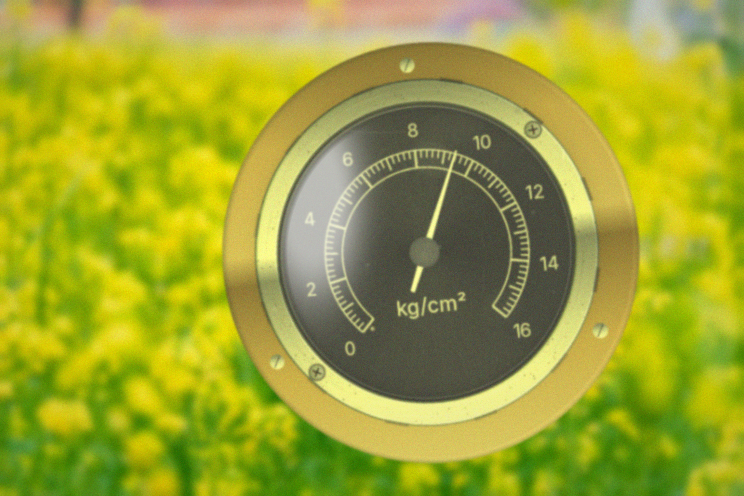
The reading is 9.4 kg/cm²
